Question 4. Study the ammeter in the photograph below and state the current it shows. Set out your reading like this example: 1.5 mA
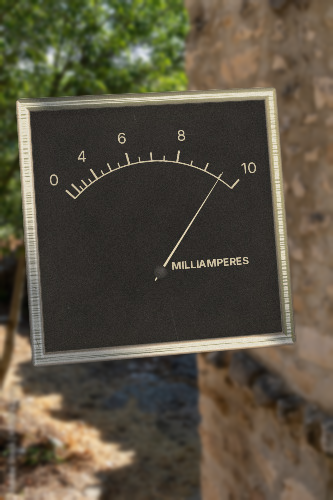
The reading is 9.5 mA
